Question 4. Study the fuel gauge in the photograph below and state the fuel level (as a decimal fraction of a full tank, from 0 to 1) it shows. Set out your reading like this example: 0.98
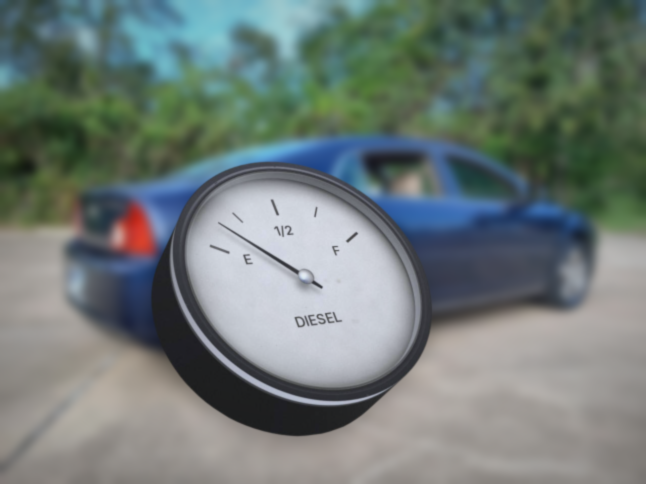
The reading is 0.125
